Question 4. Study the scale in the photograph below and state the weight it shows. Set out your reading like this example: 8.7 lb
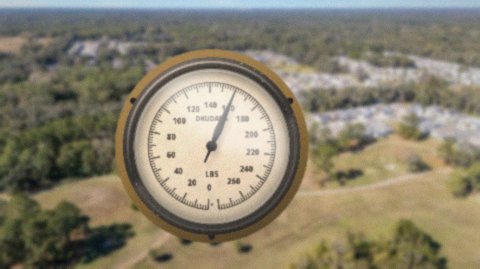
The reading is 160 lb
